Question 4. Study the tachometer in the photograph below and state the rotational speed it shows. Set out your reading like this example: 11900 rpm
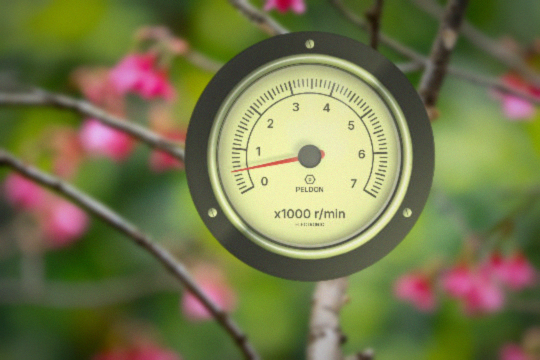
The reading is 500 rpm
